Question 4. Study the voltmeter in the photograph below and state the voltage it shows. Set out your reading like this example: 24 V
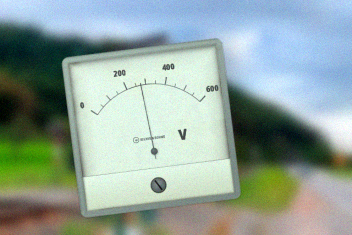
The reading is 275 V
